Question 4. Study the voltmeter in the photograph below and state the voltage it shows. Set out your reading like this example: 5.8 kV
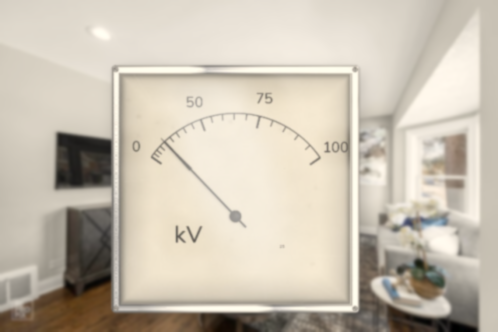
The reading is 25 kV
